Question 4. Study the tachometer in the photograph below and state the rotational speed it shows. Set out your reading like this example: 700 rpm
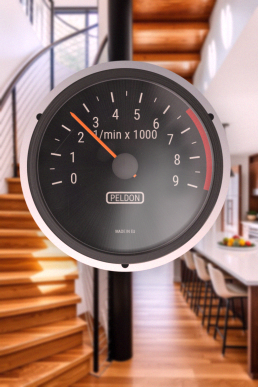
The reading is 2500 rpm
